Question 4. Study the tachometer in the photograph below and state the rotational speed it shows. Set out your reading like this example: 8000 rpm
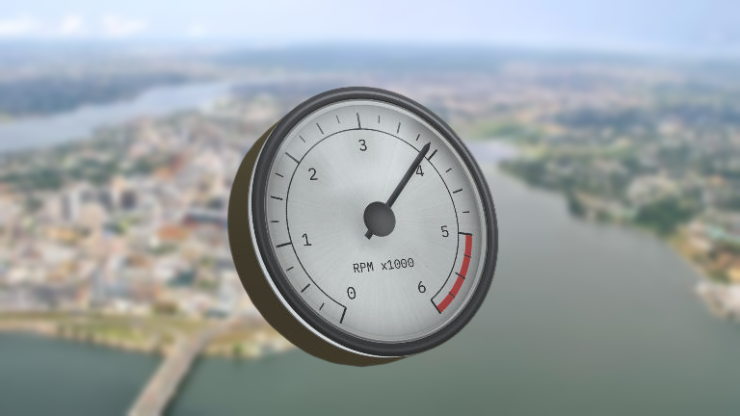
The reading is 3875 rpm
